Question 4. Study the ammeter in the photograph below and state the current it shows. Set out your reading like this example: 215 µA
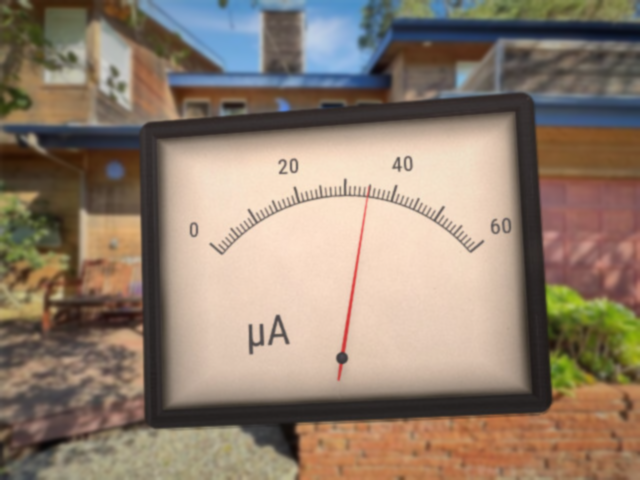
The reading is 35 µA
